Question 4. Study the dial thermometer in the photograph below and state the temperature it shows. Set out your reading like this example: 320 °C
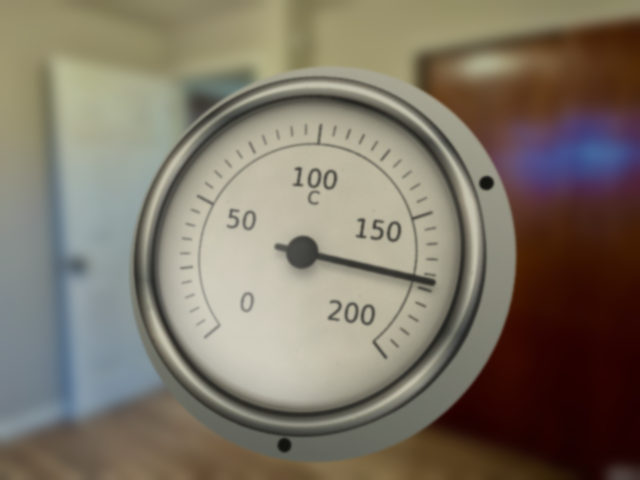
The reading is 172.5 °C
